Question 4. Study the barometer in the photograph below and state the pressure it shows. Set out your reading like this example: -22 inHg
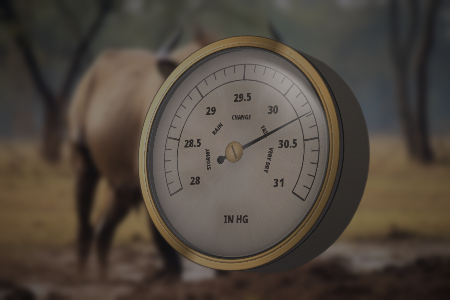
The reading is 30.3 inHg
